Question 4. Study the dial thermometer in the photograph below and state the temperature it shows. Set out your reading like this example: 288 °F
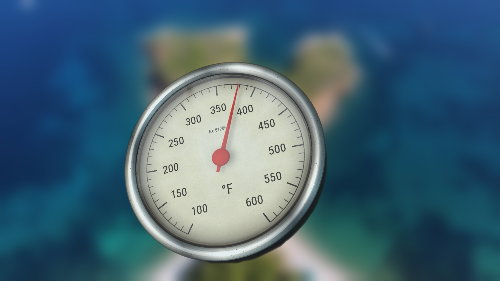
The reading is 380 °F
